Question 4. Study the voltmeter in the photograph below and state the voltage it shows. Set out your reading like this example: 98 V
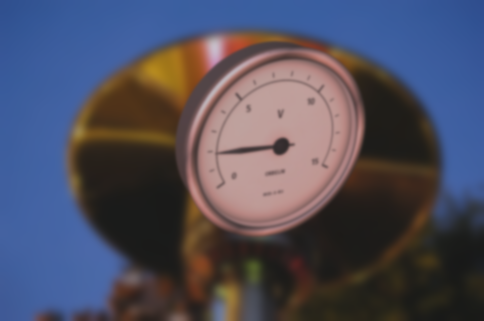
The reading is 2 V
